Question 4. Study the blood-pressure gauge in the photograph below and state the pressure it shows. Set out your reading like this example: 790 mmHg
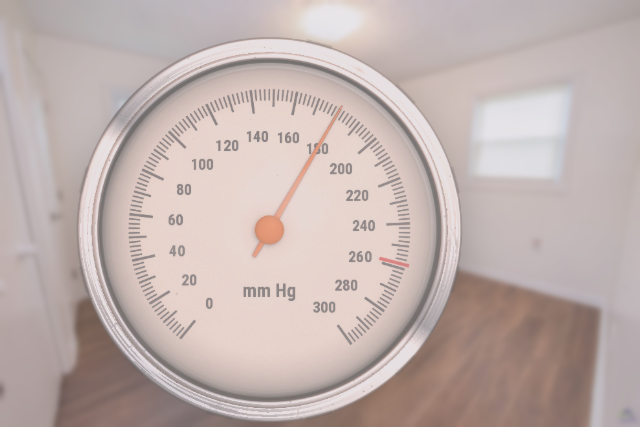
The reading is 180 mmHg
